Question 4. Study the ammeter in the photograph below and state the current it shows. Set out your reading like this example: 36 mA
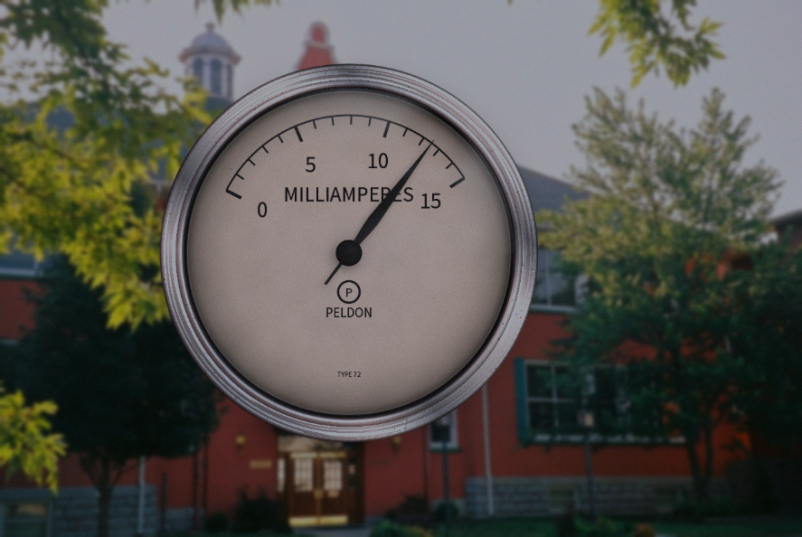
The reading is 12.5 mA
